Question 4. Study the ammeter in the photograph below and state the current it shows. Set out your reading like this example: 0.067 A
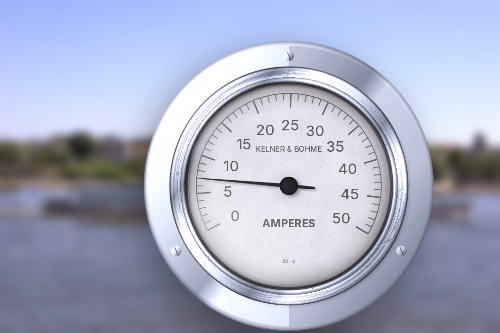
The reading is 7 A
